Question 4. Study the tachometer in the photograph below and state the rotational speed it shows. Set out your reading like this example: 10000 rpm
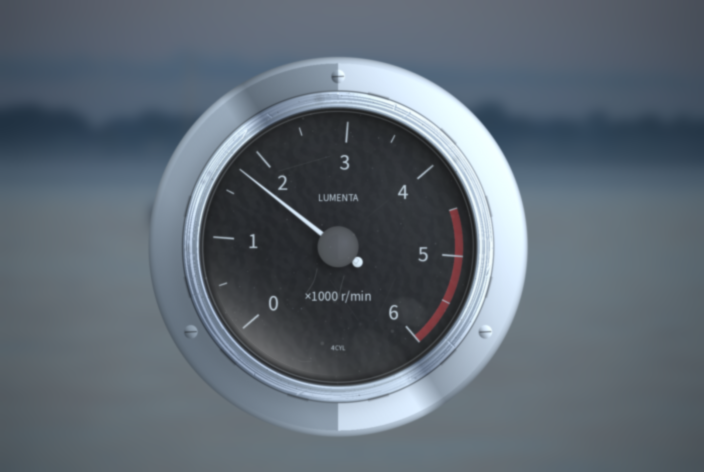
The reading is 1750 rpm
